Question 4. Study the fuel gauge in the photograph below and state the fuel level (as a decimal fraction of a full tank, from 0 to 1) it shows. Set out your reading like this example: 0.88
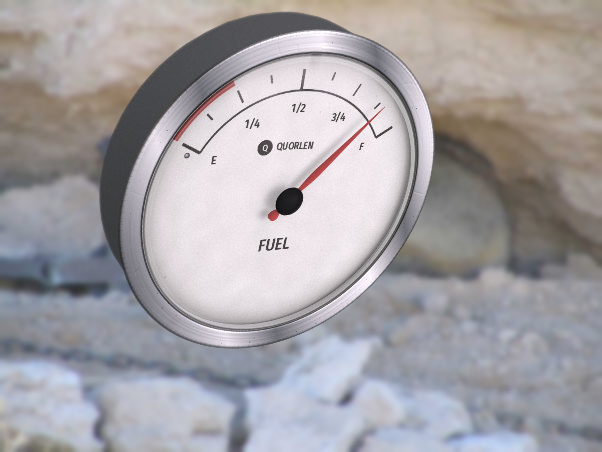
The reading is 0.875
